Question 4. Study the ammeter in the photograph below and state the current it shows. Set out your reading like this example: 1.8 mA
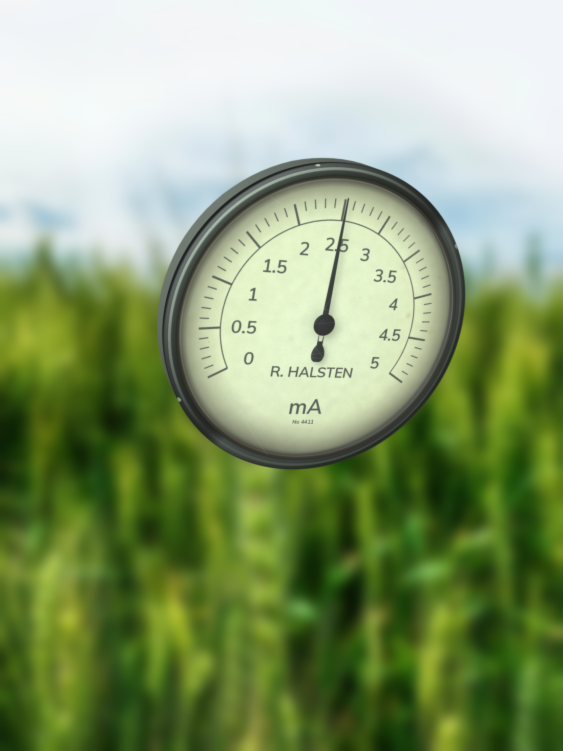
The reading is 2.5 mA
